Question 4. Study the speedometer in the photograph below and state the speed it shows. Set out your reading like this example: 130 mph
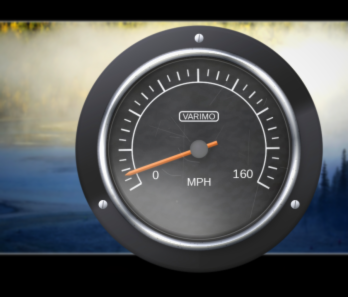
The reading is 7.5 mph
